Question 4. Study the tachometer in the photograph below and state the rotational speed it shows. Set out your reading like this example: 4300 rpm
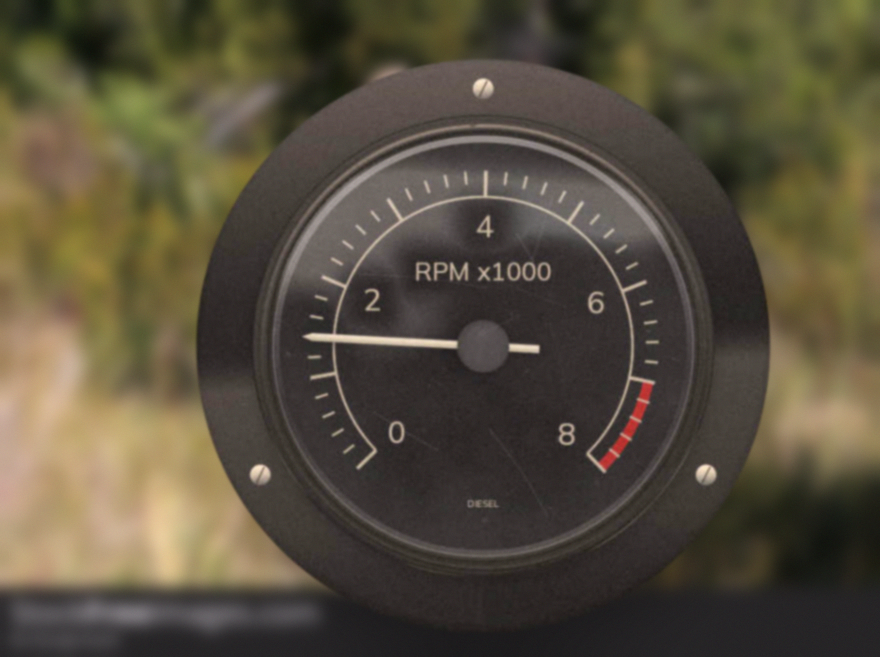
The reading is 1400 rpm
